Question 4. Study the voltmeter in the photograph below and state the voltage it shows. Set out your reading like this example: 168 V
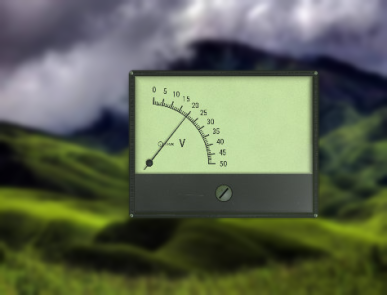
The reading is 20 V
